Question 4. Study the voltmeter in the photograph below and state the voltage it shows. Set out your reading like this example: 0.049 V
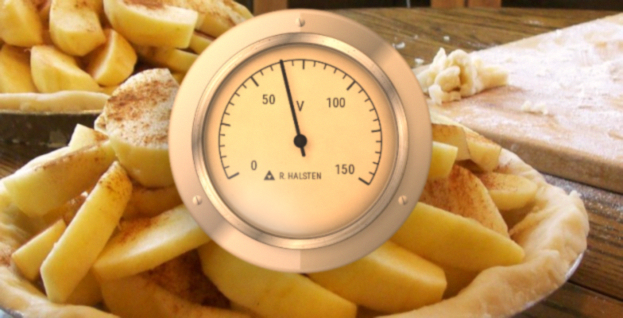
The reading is 65 V
